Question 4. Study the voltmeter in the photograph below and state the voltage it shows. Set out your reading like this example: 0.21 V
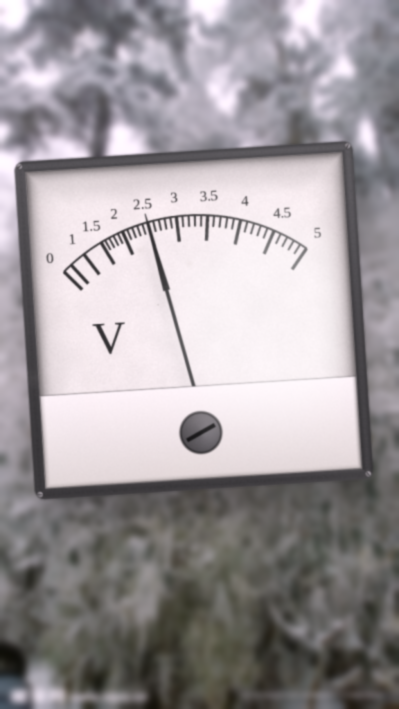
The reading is 2.5 V
